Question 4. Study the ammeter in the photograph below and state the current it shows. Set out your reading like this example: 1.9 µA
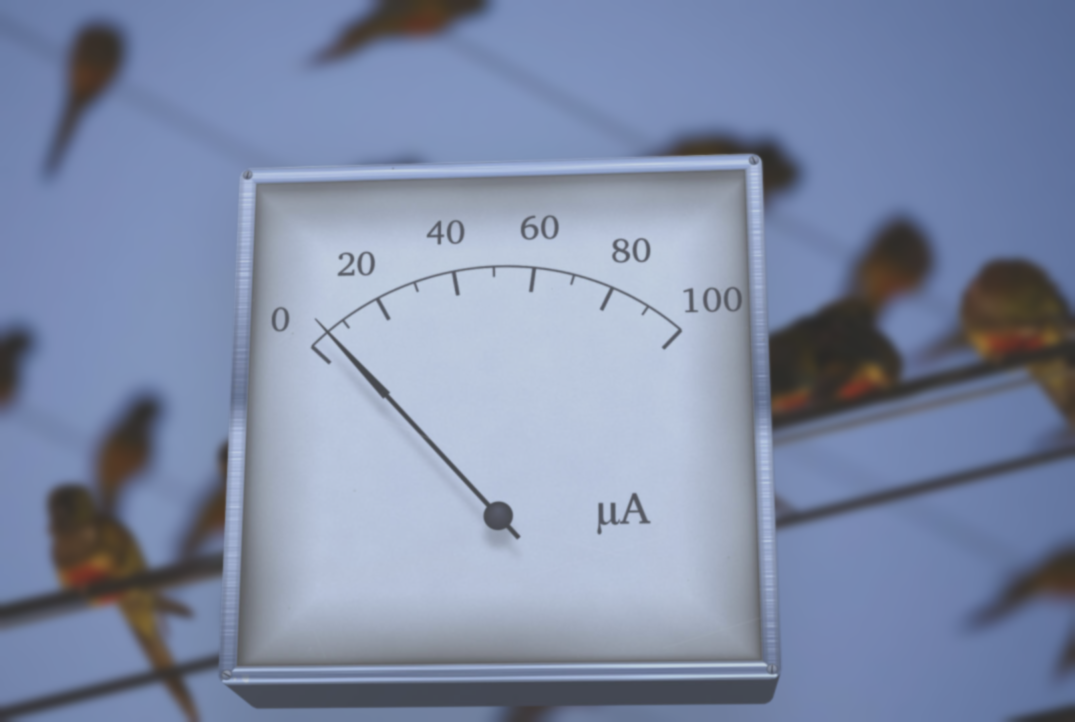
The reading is 5 µA
